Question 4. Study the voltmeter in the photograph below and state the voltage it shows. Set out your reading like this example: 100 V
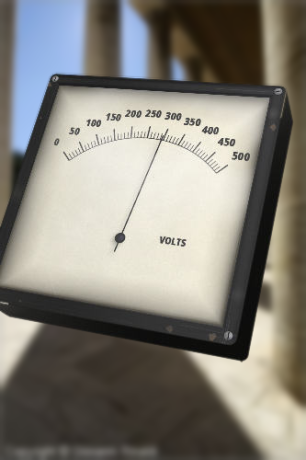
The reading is 300 V
